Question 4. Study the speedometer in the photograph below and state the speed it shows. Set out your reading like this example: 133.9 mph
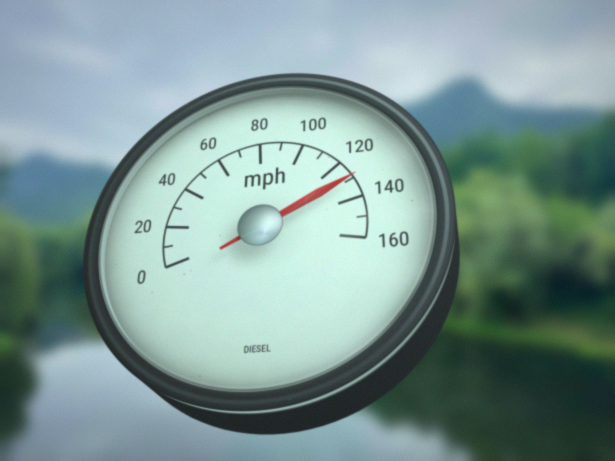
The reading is 130 mph
